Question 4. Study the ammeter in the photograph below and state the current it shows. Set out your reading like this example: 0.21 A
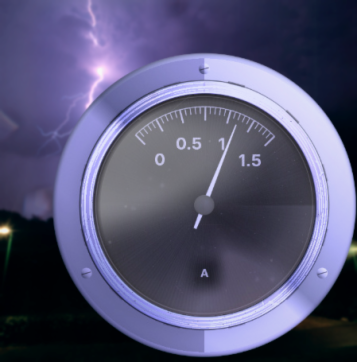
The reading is 1.1 A
